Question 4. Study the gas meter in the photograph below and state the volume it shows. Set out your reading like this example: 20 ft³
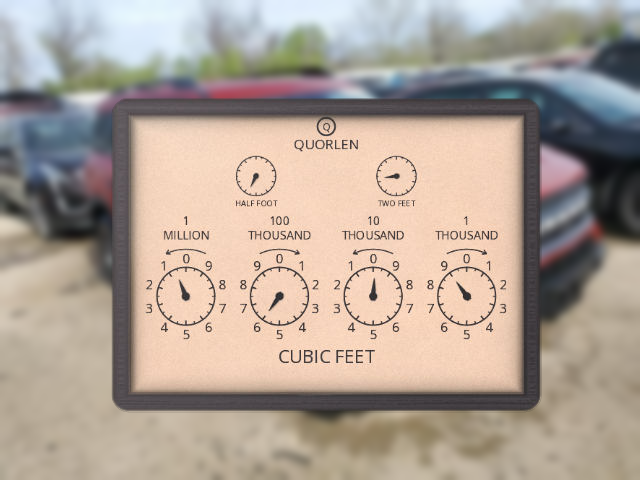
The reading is 59900 ft³
